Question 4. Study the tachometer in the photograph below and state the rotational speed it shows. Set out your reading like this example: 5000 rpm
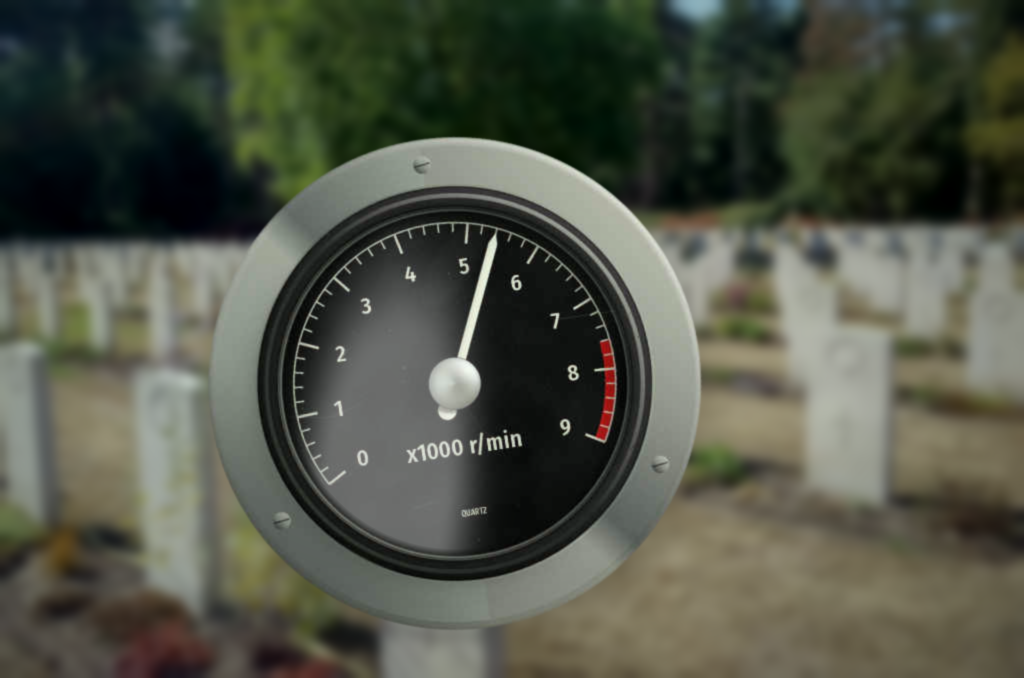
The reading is 5400 rpm
